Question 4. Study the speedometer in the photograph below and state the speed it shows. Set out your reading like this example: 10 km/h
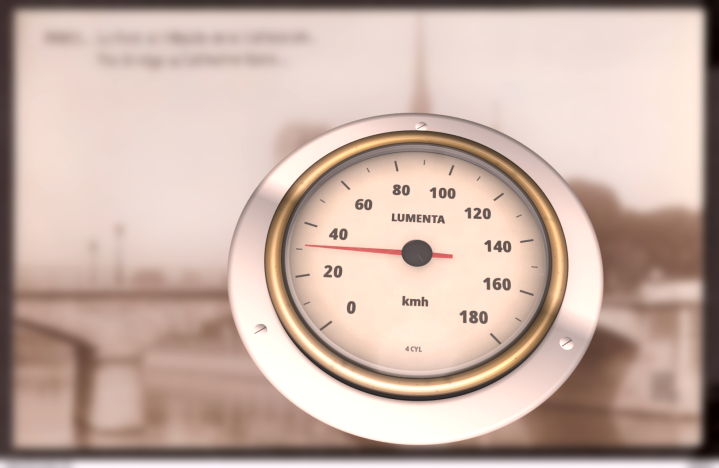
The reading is 30 km/h
